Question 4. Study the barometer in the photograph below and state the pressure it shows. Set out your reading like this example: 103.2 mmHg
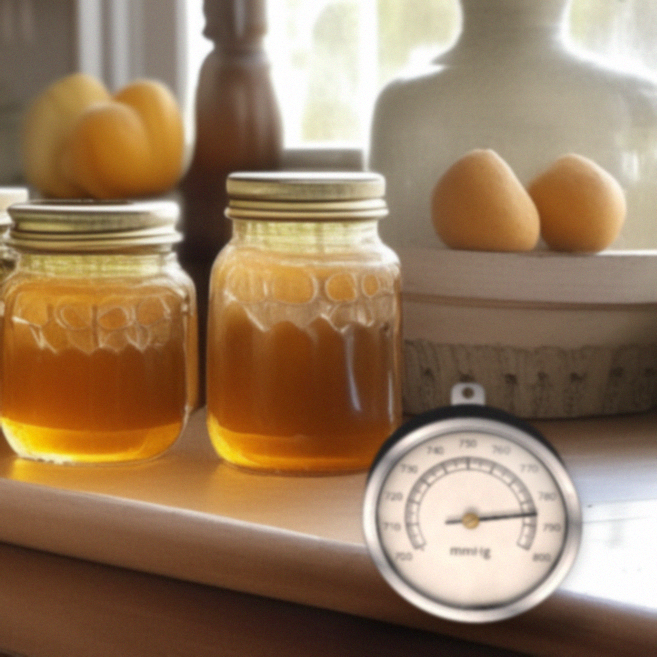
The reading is 785 mmHg
